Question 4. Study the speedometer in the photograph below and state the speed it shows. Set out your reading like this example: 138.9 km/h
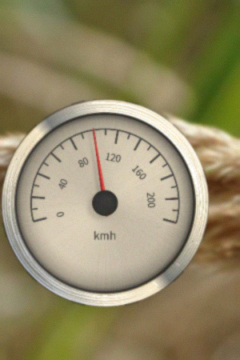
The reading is 100 km/h
